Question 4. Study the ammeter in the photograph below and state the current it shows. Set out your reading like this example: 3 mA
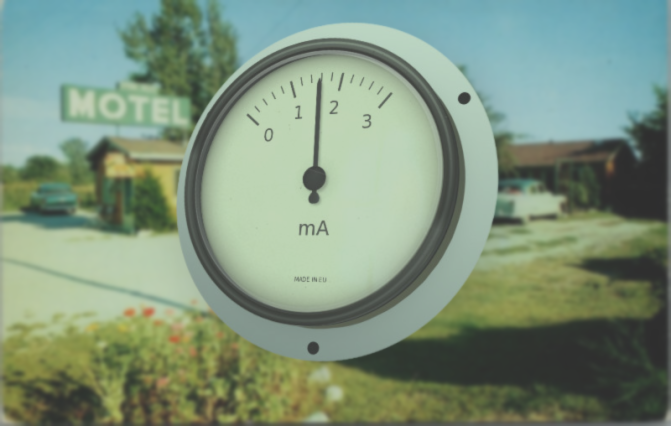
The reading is 1.6 mA
